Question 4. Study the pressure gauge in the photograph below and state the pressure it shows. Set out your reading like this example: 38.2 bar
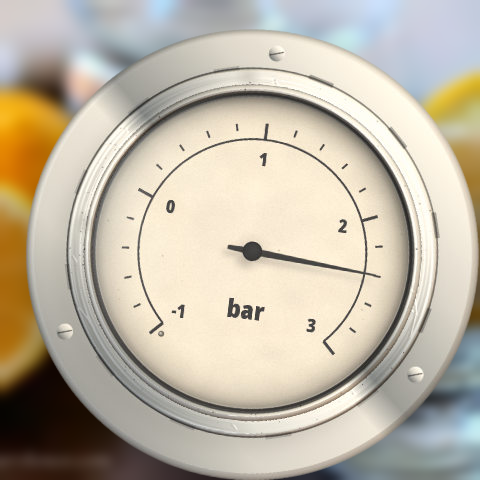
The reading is 2.4 bar
